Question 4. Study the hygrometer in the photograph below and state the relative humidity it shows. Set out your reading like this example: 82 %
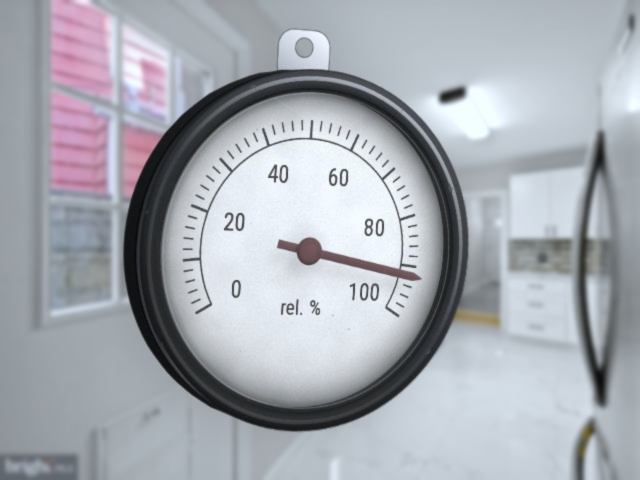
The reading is 92 %
